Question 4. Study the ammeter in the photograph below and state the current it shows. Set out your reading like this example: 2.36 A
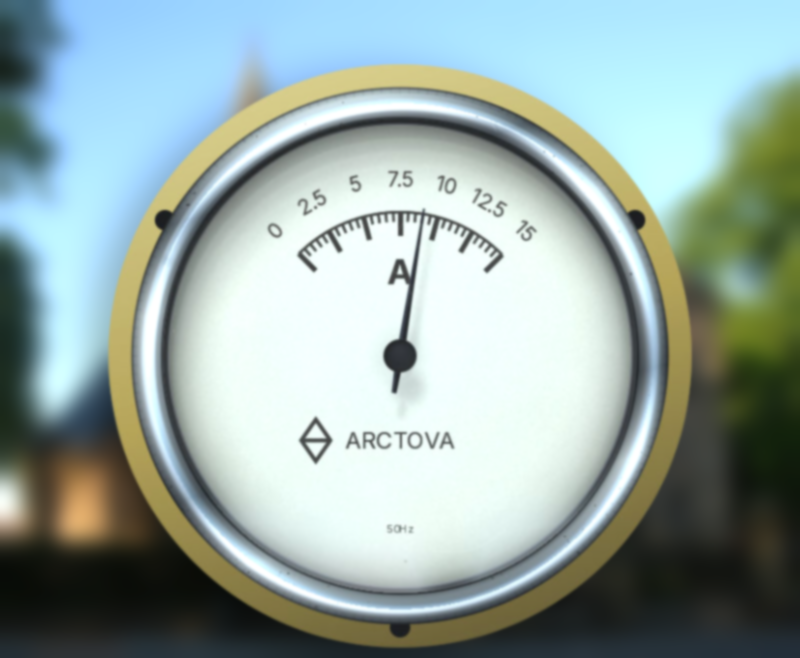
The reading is 9 A
